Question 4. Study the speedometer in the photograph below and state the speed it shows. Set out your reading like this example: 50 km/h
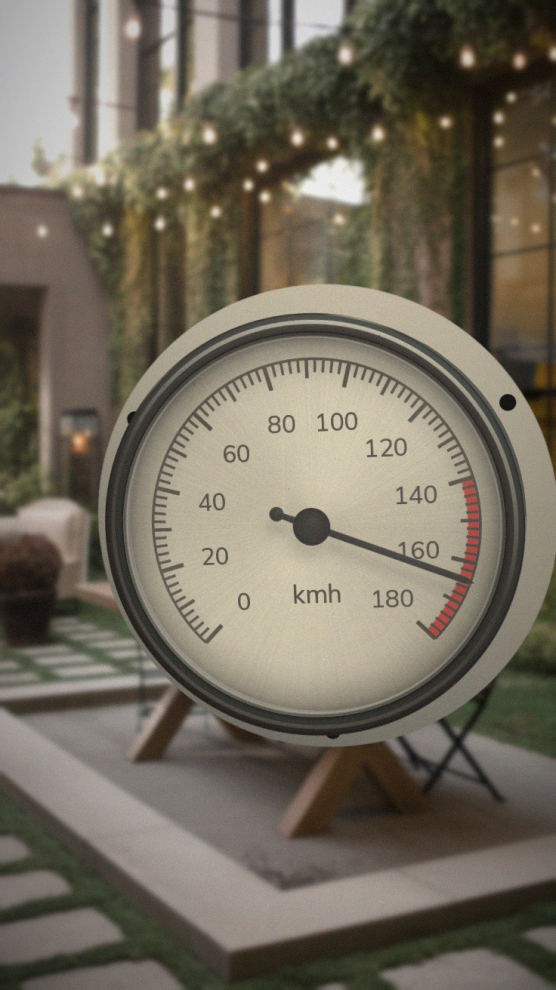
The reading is 164 km/h
